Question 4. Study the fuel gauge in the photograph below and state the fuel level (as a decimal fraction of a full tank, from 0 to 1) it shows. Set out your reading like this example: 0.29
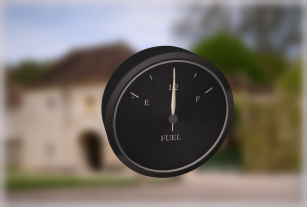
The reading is 0.5
